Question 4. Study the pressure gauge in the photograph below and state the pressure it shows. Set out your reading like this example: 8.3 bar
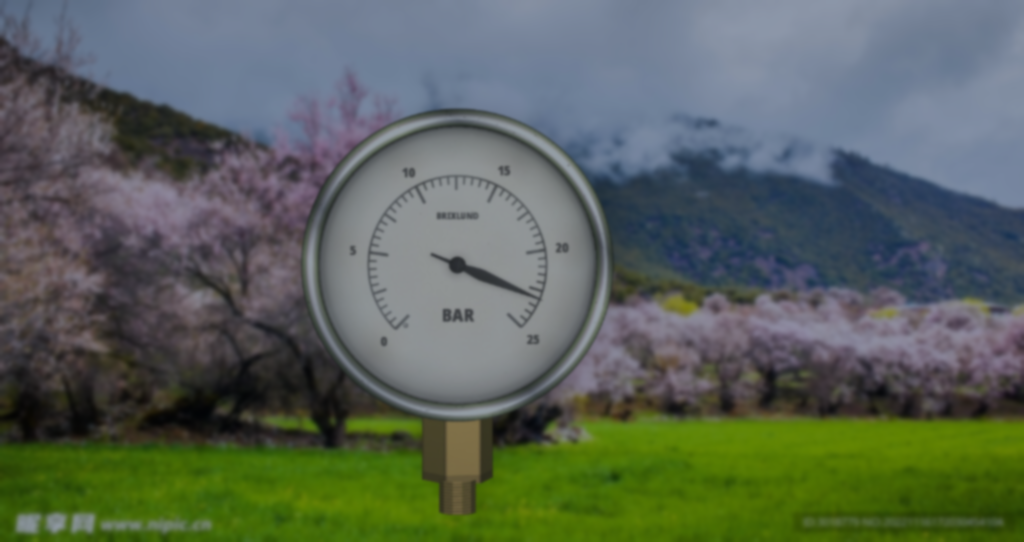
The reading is 23 bar
